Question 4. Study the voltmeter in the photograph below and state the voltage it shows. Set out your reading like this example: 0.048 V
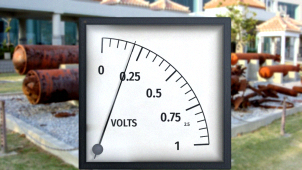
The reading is 0.2 V
